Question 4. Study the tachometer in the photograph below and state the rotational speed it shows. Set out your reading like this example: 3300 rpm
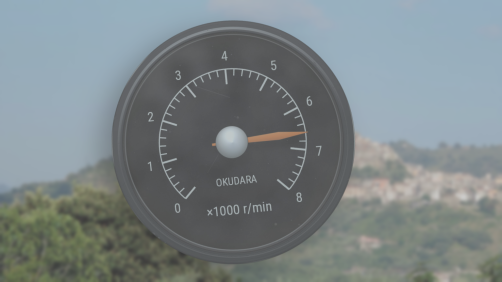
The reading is 6600 rpm
